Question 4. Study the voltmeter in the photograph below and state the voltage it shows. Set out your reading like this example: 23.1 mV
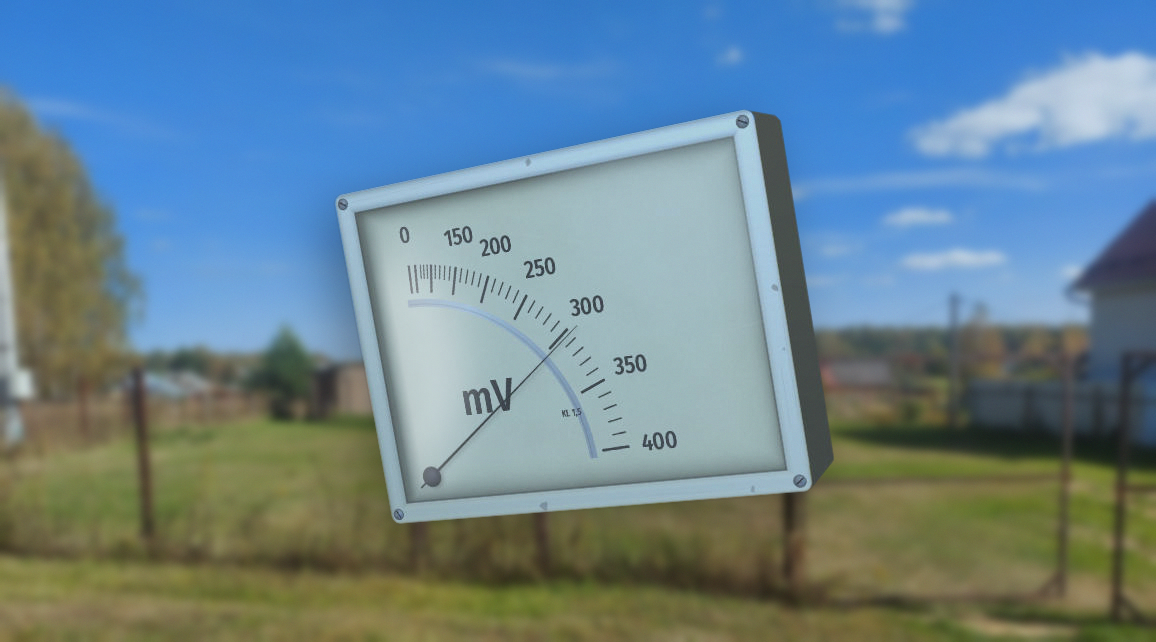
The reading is 305 mV
